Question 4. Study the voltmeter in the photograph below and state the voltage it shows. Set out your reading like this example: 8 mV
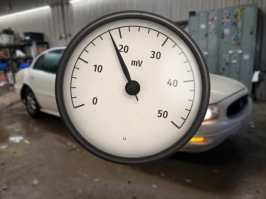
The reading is 18 mV
